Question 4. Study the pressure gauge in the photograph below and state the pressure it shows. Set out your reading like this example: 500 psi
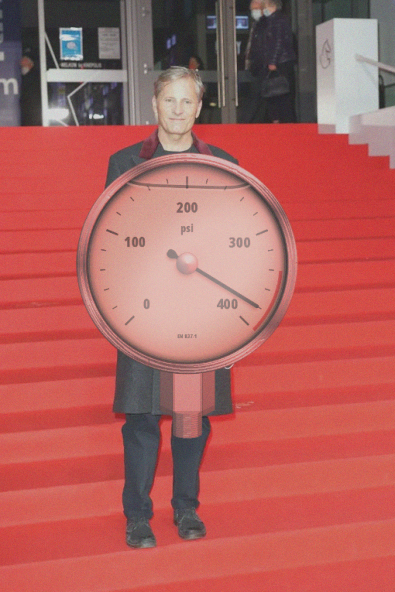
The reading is 380 psi
